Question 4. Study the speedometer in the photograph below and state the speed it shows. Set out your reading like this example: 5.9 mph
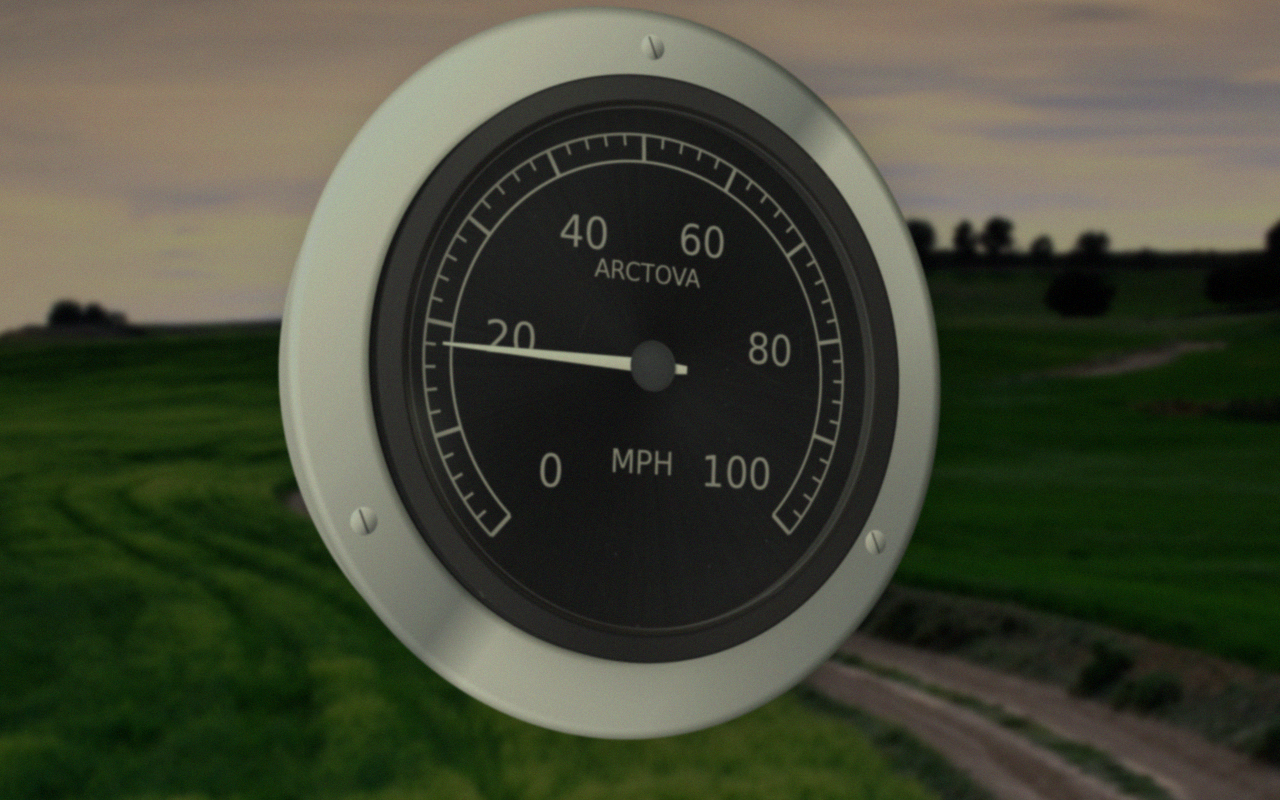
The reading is 18 mph
